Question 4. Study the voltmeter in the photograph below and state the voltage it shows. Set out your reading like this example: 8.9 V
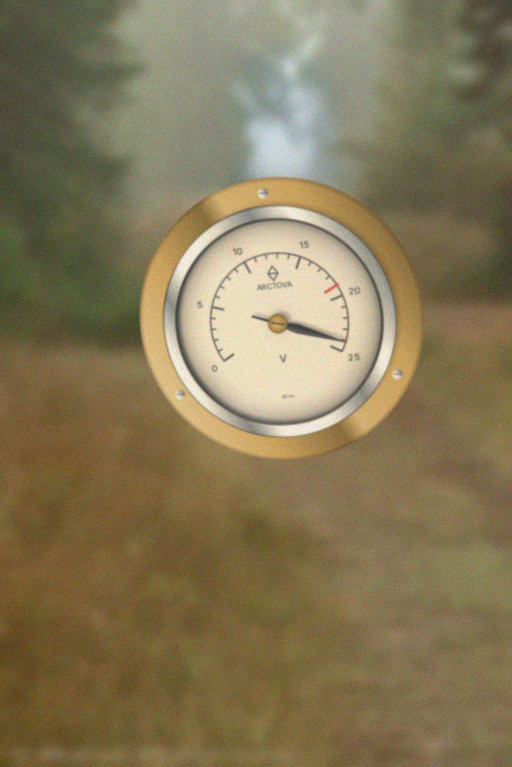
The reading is 24 V
